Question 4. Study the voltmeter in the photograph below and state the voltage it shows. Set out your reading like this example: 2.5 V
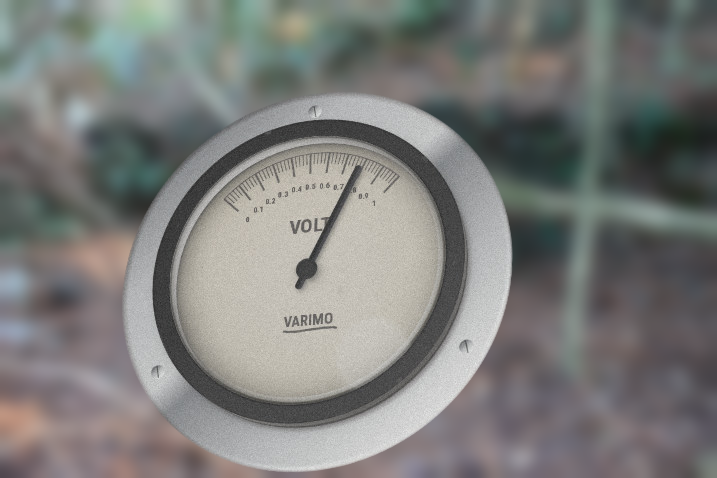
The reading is 0.8 V
